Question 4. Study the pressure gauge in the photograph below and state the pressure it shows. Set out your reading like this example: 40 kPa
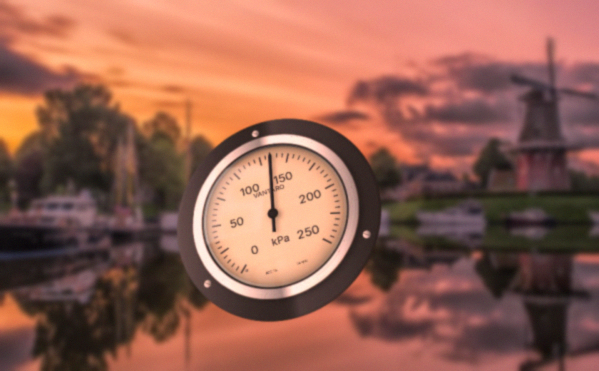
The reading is 135 kPa
